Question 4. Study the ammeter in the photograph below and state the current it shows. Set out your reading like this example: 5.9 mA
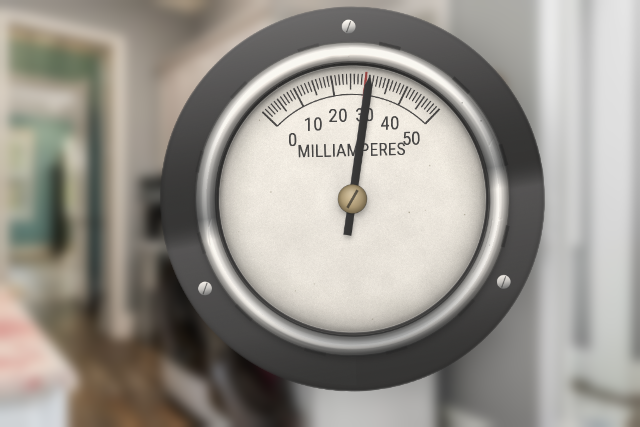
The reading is 30 mA
